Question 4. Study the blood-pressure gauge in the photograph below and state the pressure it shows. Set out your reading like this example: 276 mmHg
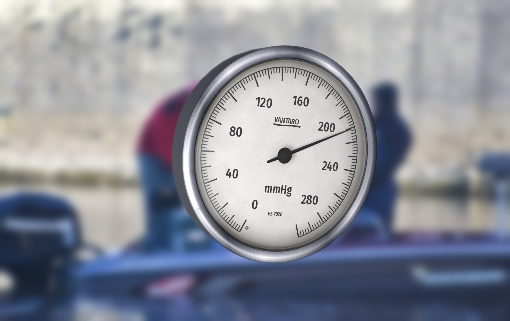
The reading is 210 mmHg
